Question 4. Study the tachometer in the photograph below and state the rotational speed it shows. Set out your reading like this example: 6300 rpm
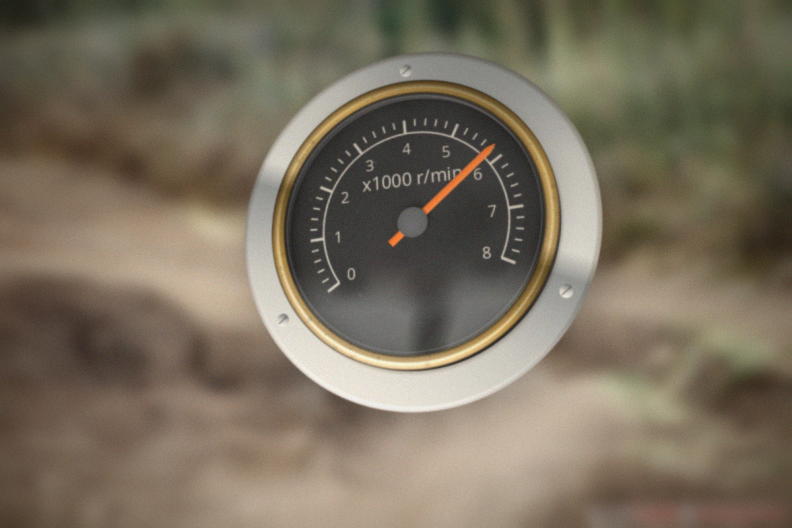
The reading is 5800 rpm
